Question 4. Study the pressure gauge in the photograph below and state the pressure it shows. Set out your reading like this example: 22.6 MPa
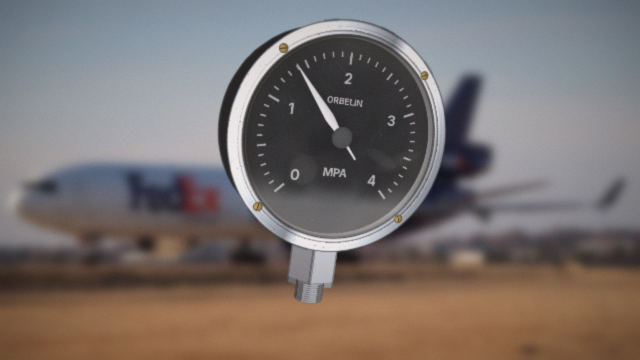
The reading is 1.4 MPa
